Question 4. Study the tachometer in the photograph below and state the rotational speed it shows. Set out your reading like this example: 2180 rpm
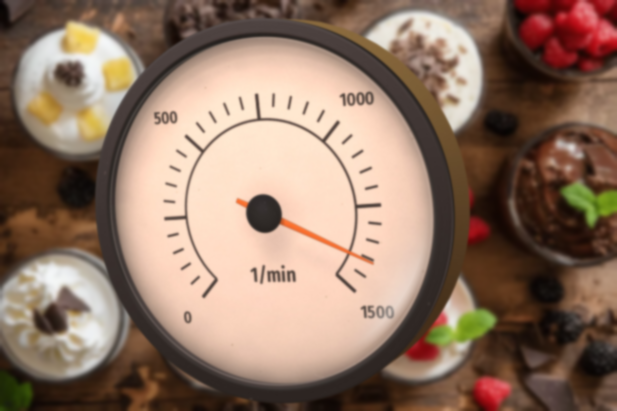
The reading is 1400 rpm
